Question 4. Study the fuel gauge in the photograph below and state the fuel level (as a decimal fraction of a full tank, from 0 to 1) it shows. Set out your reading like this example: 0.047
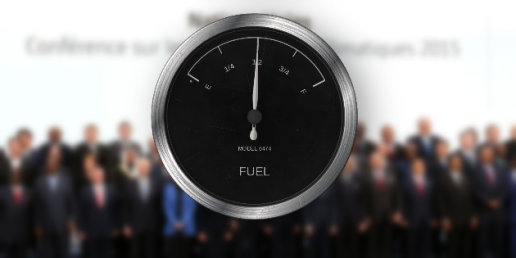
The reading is 0.5
